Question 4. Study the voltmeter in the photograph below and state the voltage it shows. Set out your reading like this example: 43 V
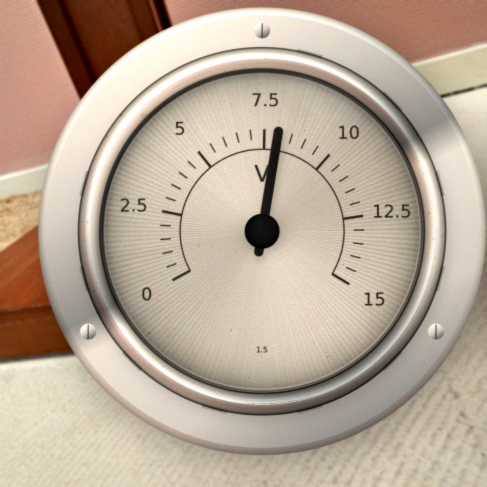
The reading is 8 V
